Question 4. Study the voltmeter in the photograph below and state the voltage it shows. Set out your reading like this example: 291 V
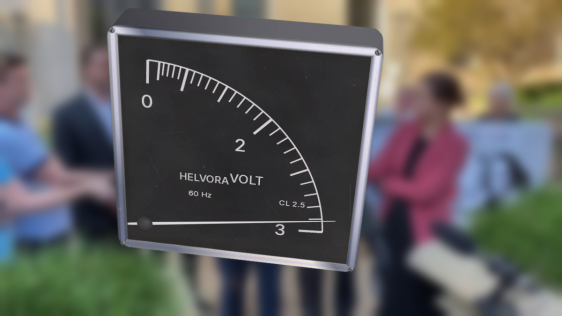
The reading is 2.9 V
